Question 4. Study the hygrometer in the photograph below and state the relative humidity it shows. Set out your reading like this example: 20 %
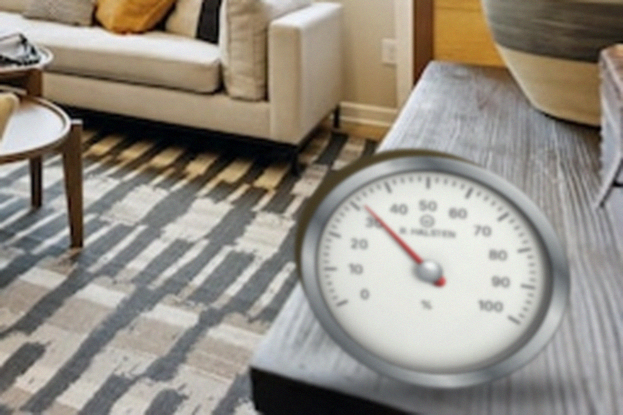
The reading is 32 %
